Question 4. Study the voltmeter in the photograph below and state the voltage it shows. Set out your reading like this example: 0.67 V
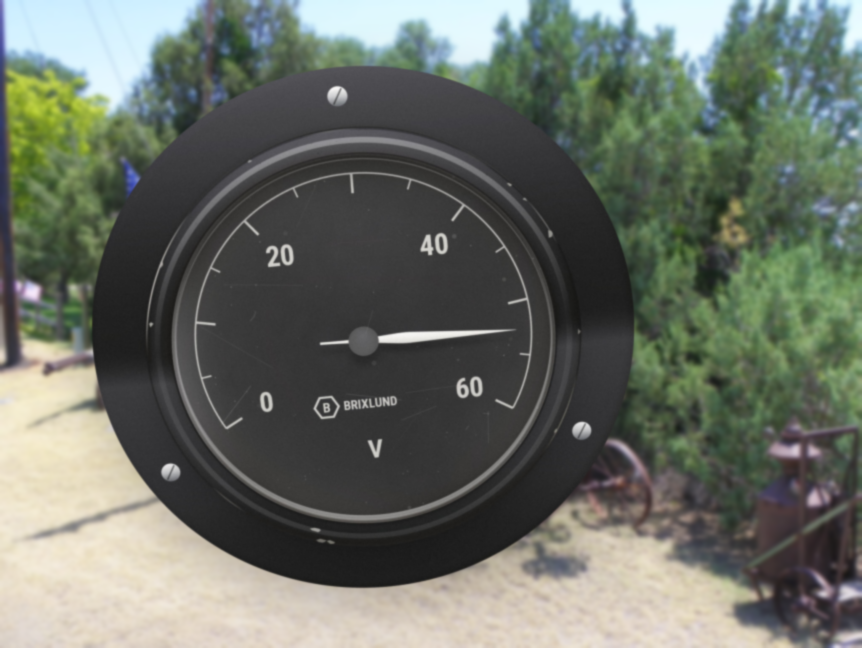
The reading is 52.5 V
